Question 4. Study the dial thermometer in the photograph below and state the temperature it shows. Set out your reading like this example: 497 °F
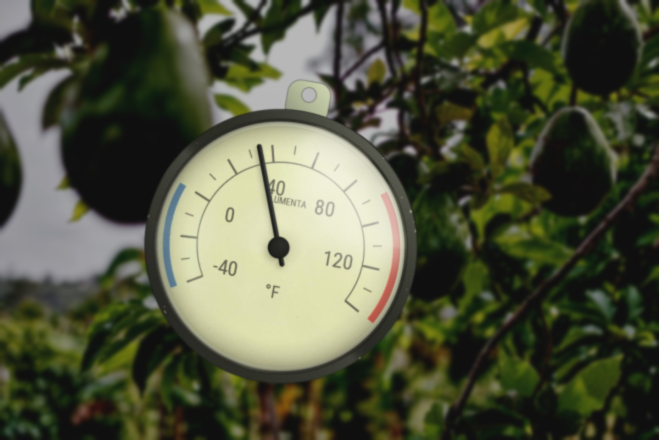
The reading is 35 °F
